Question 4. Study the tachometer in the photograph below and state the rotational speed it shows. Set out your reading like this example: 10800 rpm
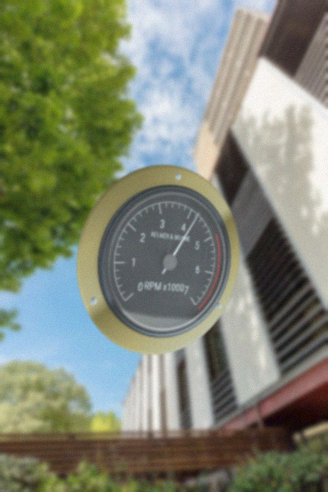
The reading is 4200 rpm
